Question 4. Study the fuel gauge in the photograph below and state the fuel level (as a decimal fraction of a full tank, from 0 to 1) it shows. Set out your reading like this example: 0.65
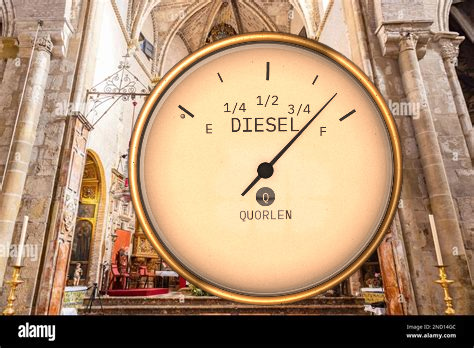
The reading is 0.875
